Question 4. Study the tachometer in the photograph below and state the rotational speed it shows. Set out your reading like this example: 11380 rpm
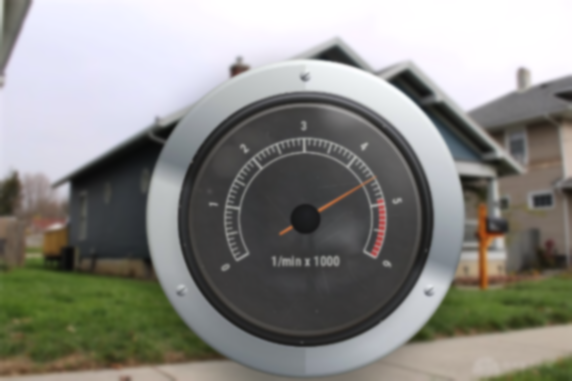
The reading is 4500 rpm
